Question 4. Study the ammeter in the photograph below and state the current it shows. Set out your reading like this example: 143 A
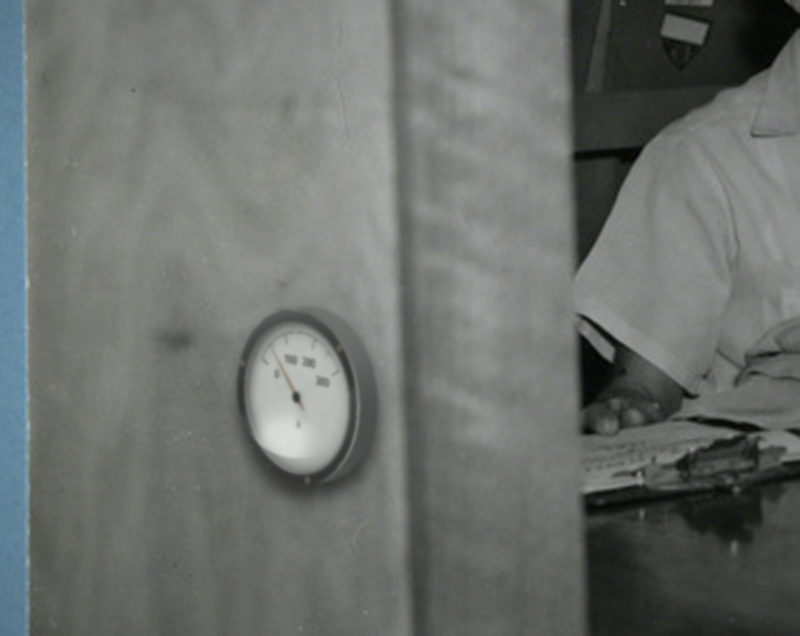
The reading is 50 A
